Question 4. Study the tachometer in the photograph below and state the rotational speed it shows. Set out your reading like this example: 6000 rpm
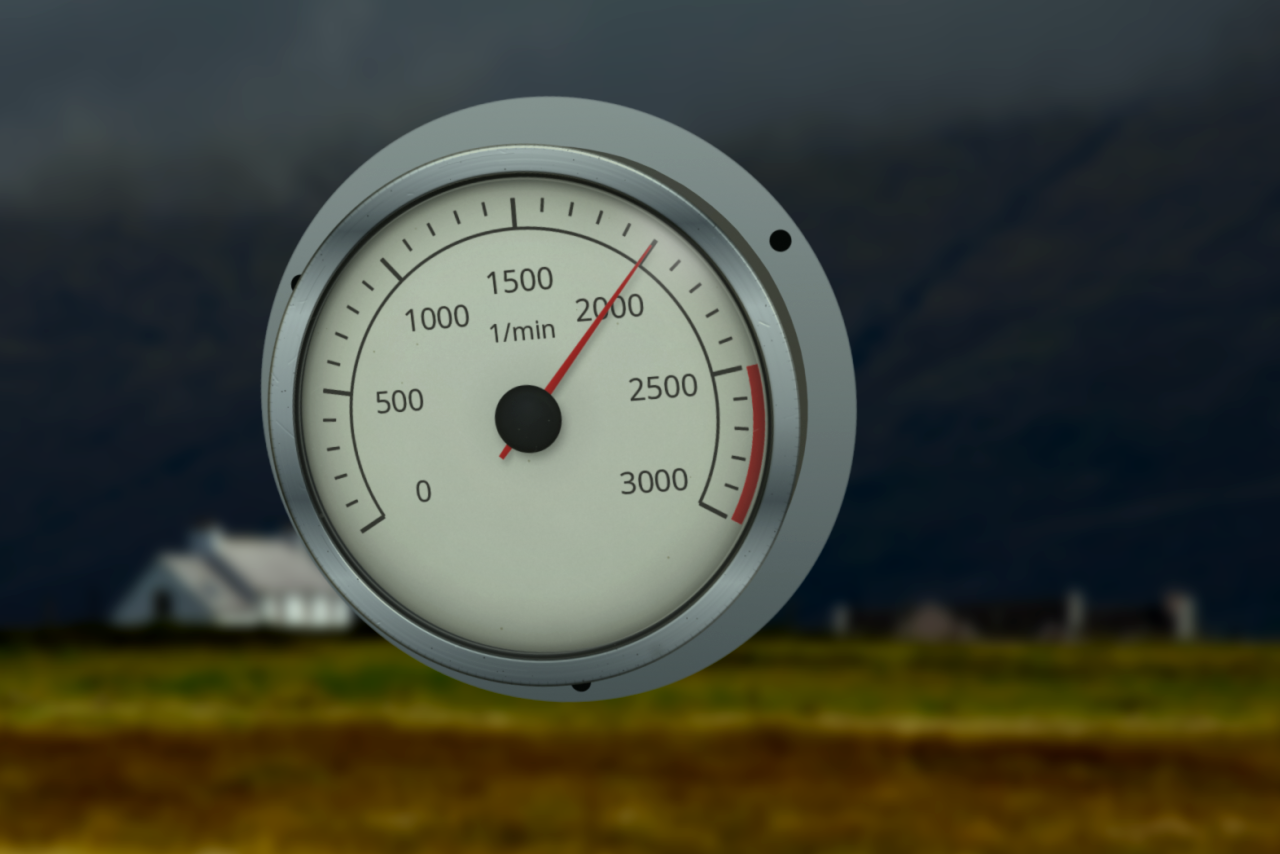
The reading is 2000 rpm
